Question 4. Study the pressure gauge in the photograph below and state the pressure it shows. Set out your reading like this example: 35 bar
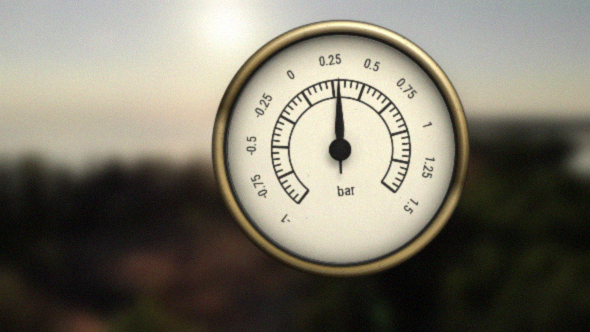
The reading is 0.3 bar
